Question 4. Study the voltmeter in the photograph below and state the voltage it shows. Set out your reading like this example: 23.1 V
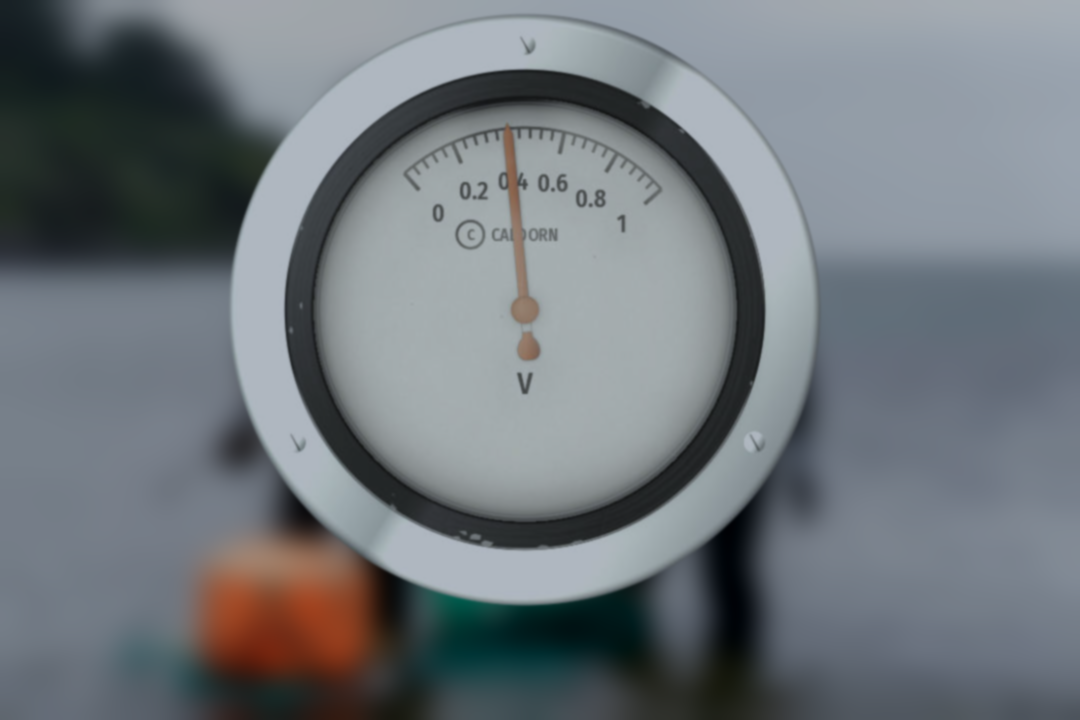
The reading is 0.4 V
